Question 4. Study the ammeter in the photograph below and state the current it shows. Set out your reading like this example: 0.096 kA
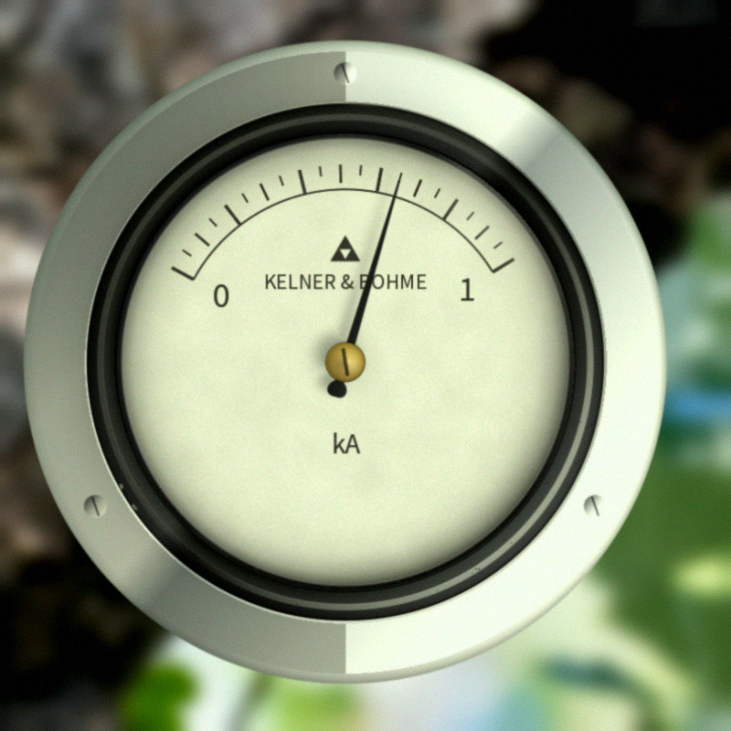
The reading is 0.65 kA
